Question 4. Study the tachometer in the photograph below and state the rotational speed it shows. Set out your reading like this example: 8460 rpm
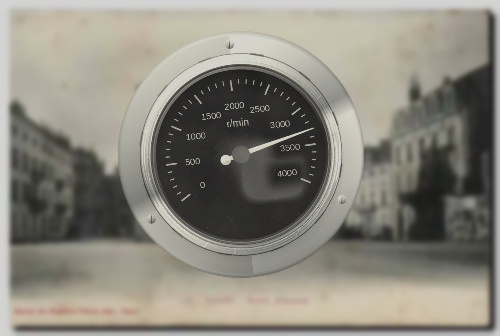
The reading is 3300 rpm
